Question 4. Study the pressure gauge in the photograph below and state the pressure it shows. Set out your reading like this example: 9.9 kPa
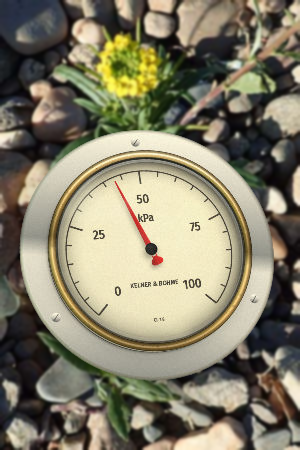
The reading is 42.5 kPa
